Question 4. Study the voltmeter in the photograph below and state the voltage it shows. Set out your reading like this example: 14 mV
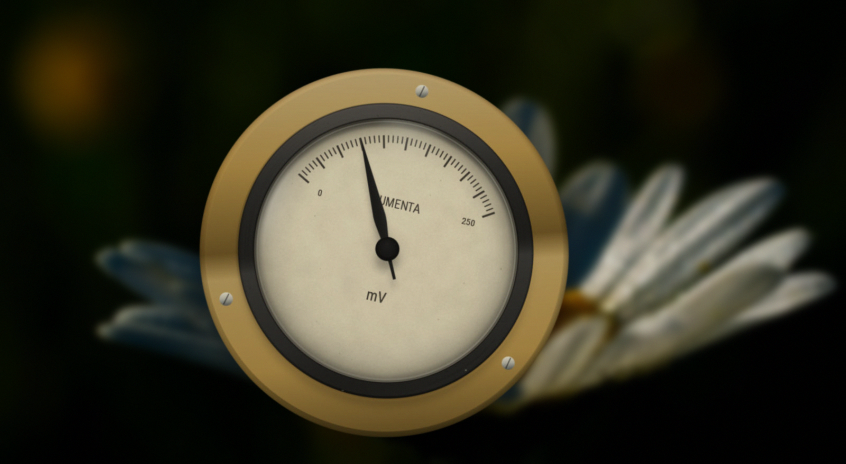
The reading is 75 mV
